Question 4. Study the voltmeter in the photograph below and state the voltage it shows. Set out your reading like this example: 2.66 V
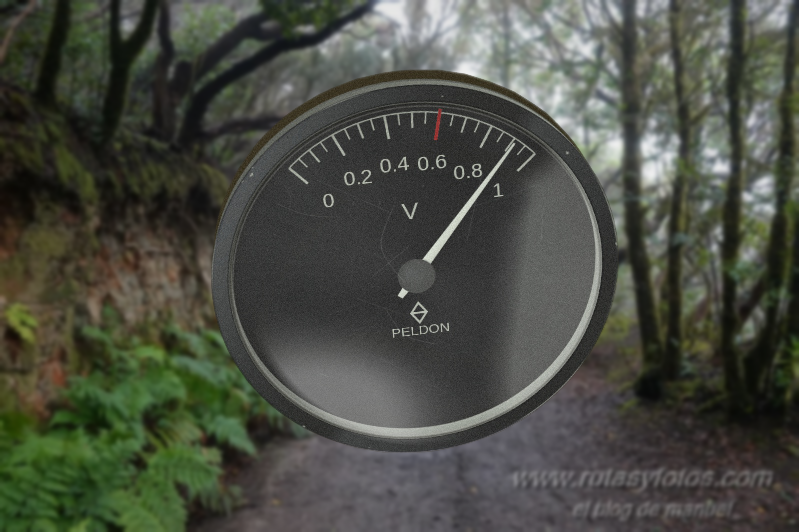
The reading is 0.9 V
